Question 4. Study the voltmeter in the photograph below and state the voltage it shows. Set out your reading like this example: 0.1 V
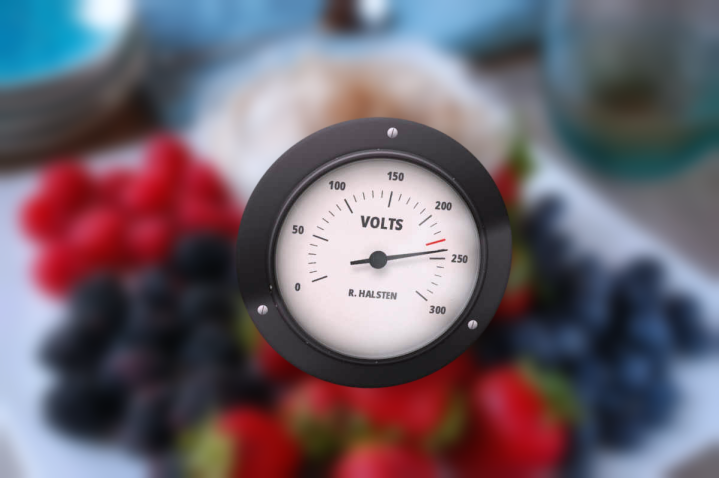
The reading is 240 V
